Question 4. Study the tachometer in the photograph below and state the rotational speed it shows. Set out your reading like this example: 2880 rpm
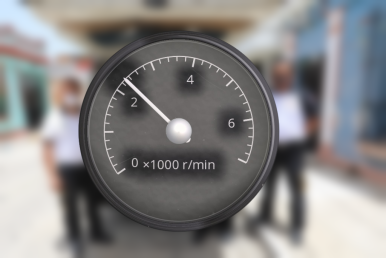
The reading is 2300 rpm
